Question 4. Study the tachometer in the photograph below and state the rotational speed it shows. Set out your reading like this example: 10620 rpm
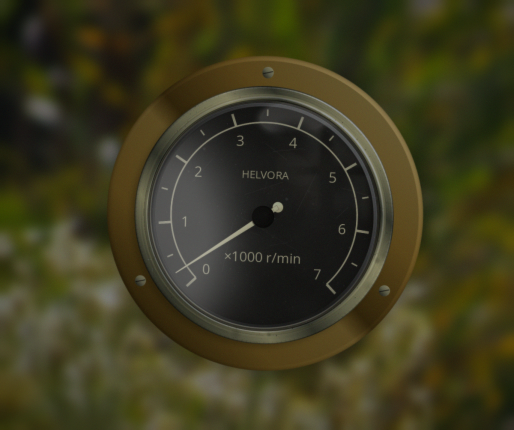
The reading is 250 rpm
